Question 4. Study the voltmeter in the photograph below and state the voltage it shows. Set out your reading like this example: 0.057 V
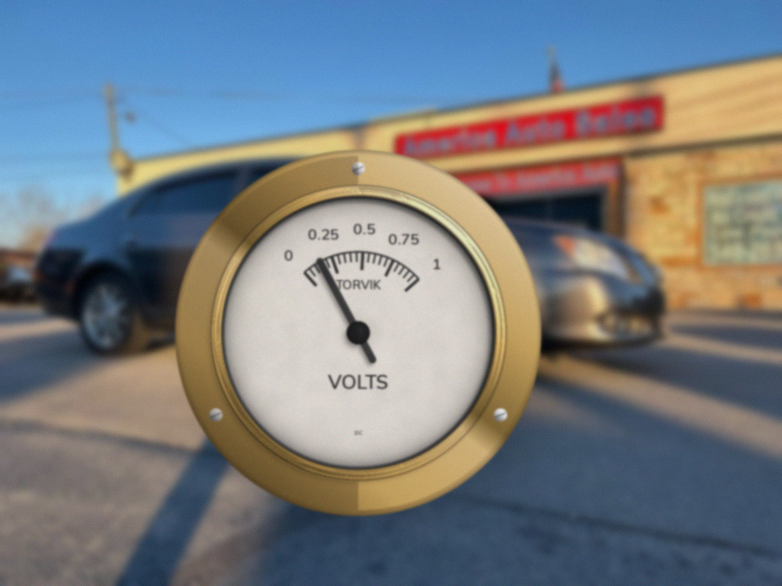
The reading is 0.15 V
